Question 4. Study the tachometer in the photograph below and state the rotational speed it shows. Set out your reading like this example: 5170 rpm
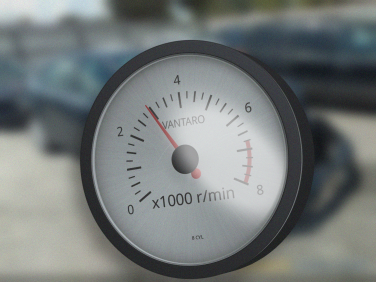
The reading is 3000 rpm
